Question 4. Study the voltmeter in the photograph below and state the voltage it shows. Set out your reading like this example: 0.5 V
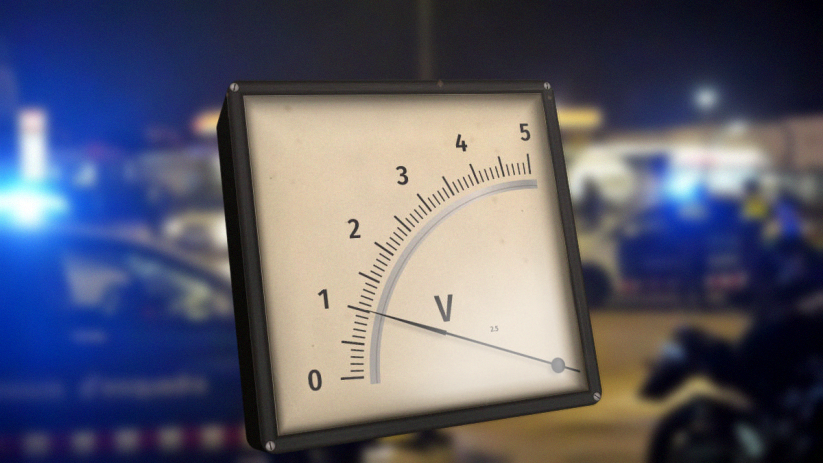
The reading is 1 V
